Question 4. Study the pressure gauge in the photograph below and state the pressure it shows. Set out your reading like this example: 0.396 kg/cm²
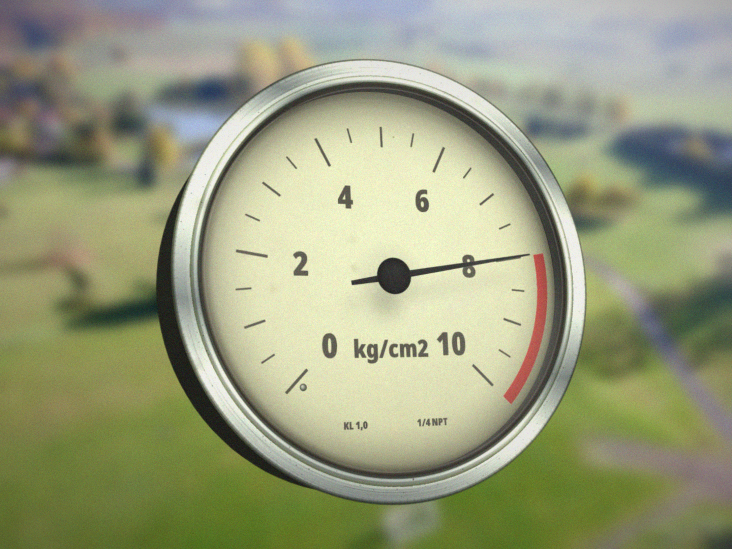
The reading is 8 kg/cm²
